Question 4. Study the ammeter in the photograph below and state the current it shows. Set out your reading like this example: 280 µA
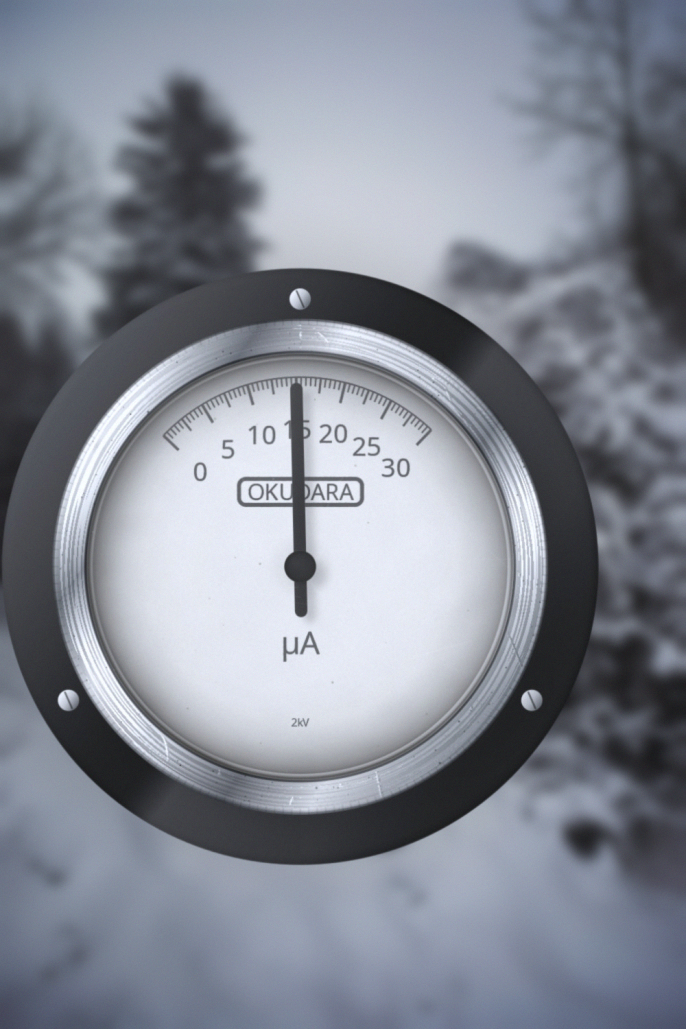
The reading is 15 µA
